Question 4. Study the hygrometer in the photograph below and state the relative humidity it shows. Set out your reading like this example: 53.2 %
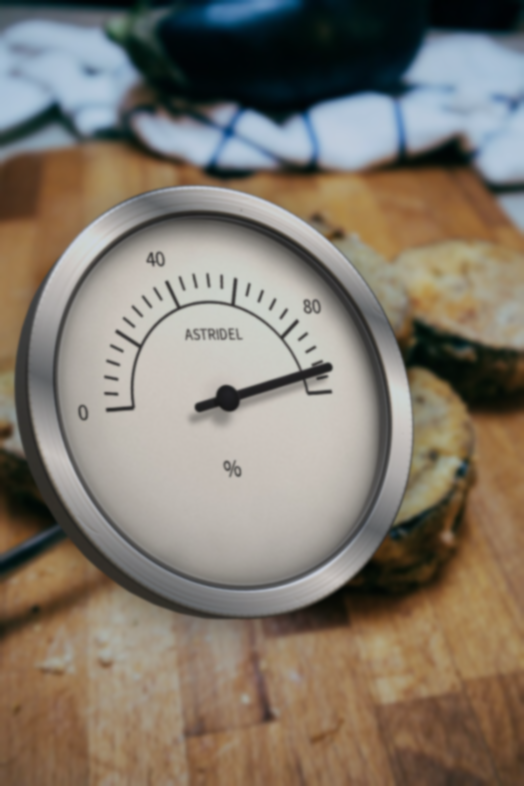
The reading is 94 %
